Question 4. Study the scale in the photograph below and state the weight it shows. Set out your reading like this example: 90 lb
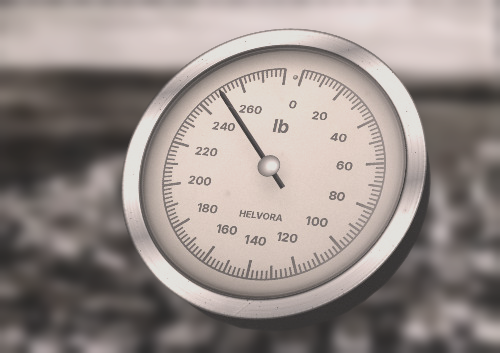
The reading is 250 lb
